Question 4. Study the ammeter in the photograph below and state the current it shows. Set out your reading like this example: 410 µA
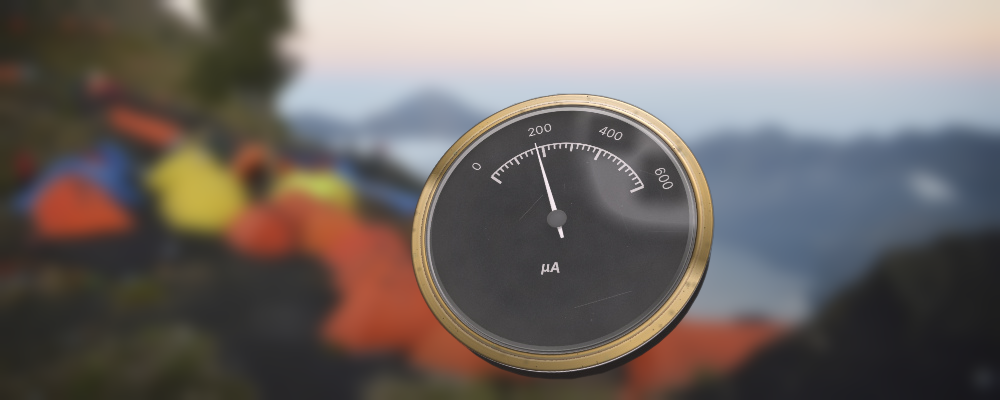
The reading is 180 µA
